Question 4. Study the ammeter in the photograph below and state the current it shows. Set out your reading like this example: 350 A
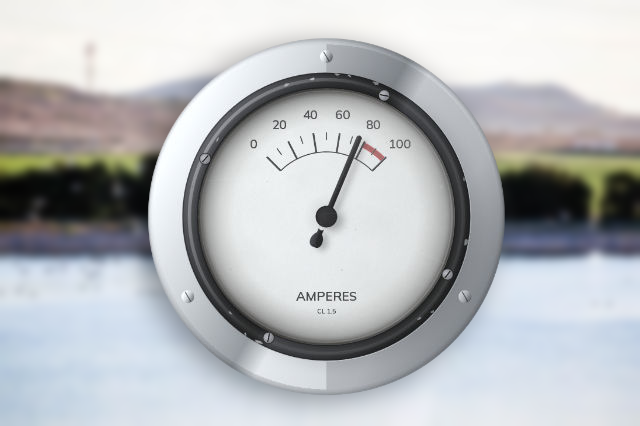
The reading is 75 A
